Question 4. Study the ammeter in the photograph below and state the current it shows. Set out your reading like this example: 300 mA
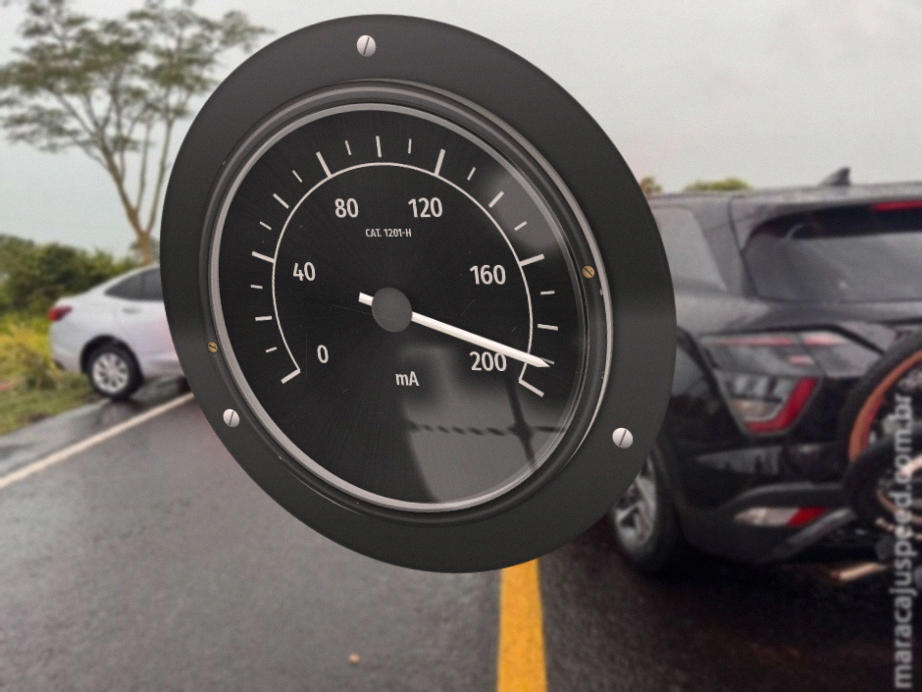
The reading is 190 mA
